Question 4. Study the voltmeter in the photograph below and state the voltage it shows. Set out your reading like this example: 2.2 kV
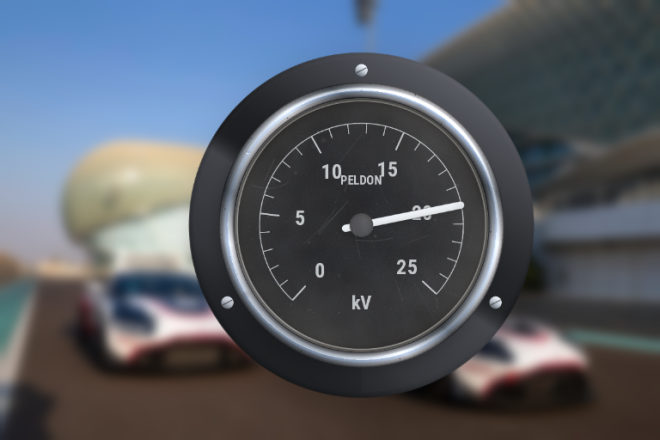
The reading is 20 kV
